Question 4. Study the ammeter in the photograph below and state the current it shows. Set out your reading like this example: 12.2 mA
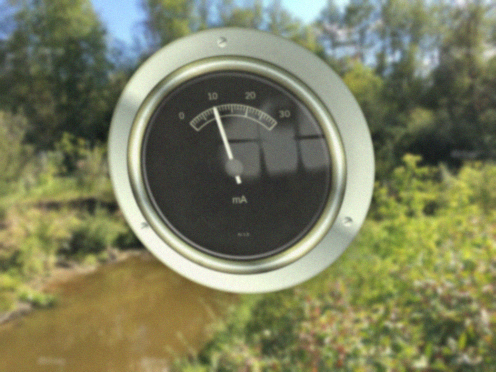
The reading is 10 mA
